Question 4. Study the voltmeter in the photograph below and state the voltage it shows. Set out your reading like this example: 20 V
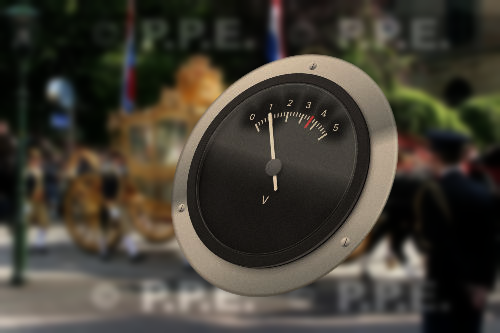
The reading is 1 V
